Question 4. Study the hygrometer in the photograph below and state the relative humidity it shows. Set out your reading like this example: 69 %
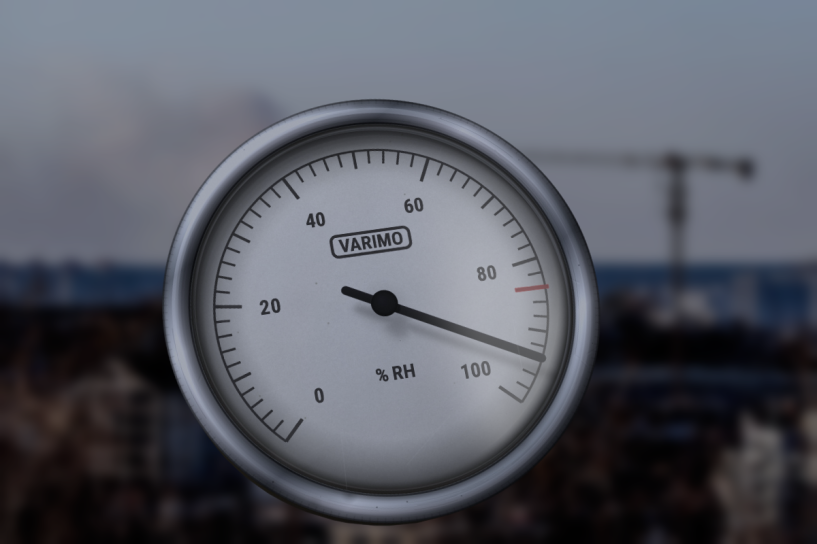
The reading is 94 %
